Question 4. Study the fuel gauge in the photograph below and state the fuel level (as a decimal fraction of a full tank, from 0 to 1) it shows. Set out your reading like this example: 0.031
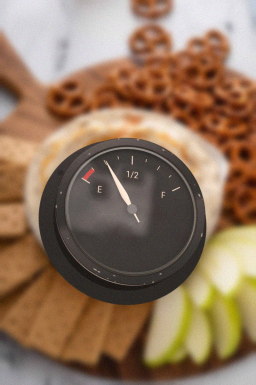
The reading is 0.25
